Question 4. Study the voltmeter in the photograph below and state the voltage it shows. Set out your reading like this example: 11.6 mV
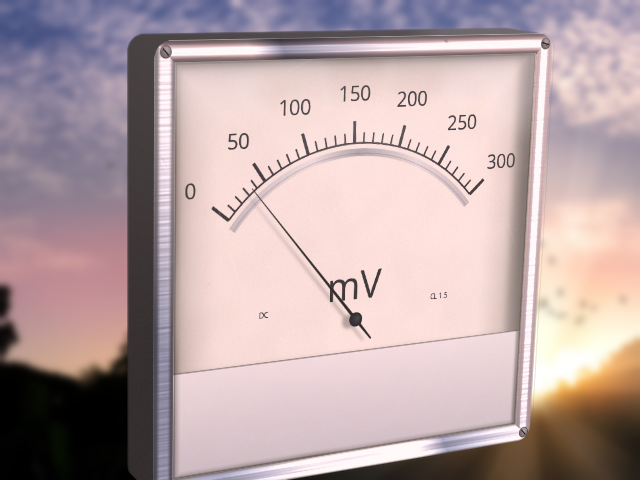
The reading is 35 mV
